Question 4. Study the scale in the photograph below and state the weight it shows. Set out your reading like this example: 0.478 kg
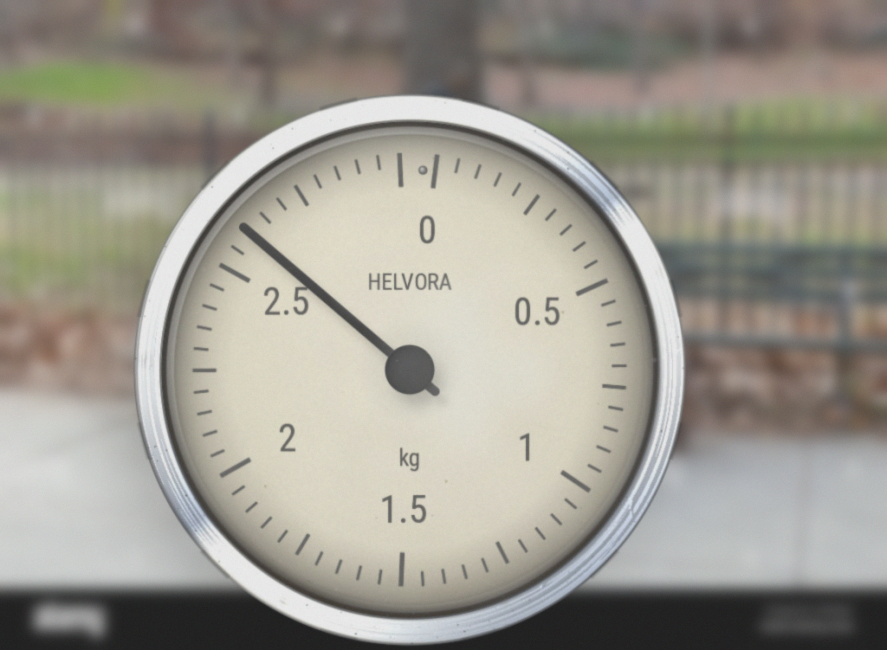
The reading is 2.6 kg
